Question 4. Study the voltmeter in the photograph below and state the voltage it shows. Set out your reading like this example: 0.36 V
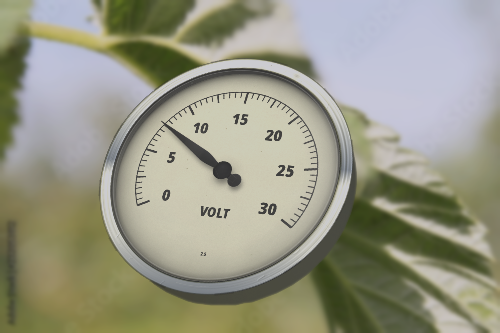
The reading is 7.5 V
